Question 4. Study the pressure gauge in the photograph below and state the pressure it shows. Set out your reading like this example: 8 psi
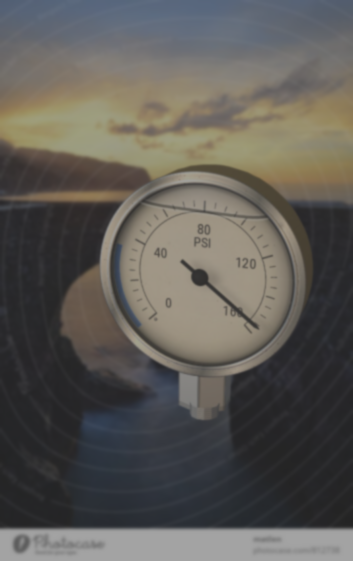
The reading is 155 psi
